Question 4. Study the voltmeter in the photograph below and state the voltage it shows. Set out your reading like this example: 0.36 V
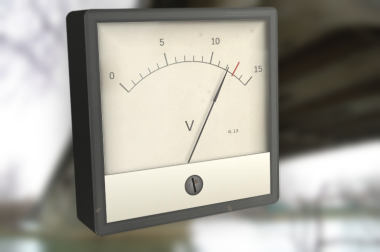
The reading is 12 V
